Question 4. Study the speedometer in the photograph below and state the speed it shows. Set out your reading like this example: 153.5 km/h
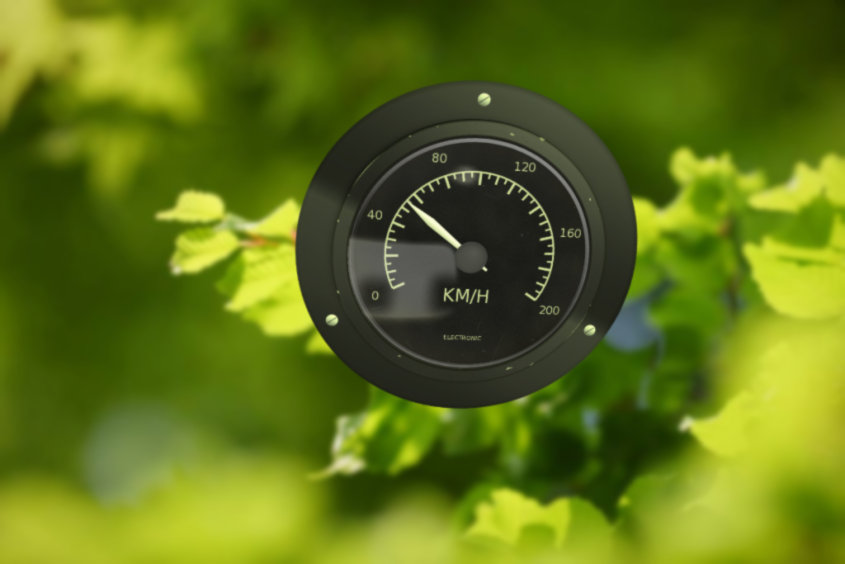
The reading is 55 km/h
